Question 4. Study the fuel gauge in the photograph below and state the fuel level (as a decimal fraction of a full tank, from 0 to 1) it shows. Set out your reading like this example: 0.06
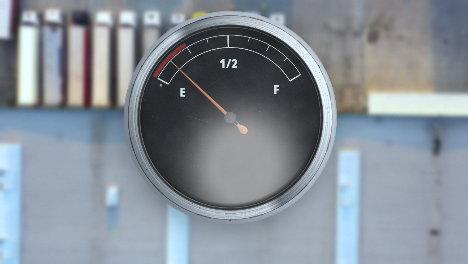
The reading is 0.125
